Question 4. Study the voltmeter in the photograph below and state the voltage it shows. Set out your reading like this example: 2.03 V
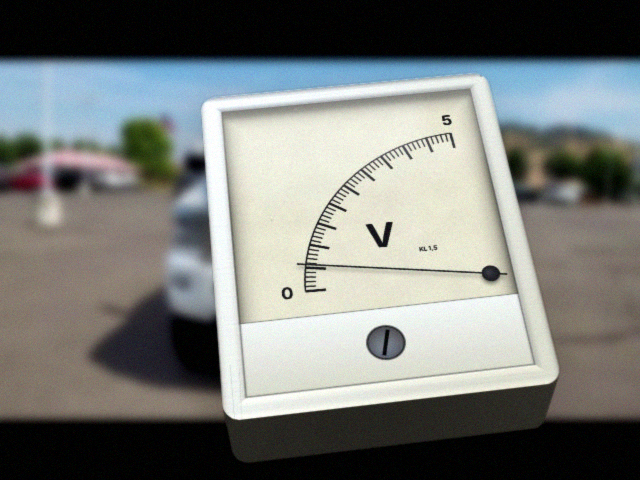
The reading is 0.5 V
